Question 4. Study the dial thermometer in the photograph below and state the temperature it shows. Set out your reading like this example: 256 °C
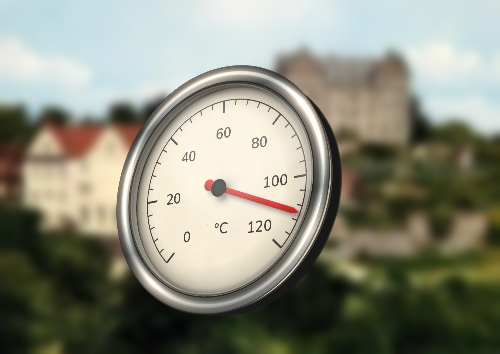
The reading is 110 °C
